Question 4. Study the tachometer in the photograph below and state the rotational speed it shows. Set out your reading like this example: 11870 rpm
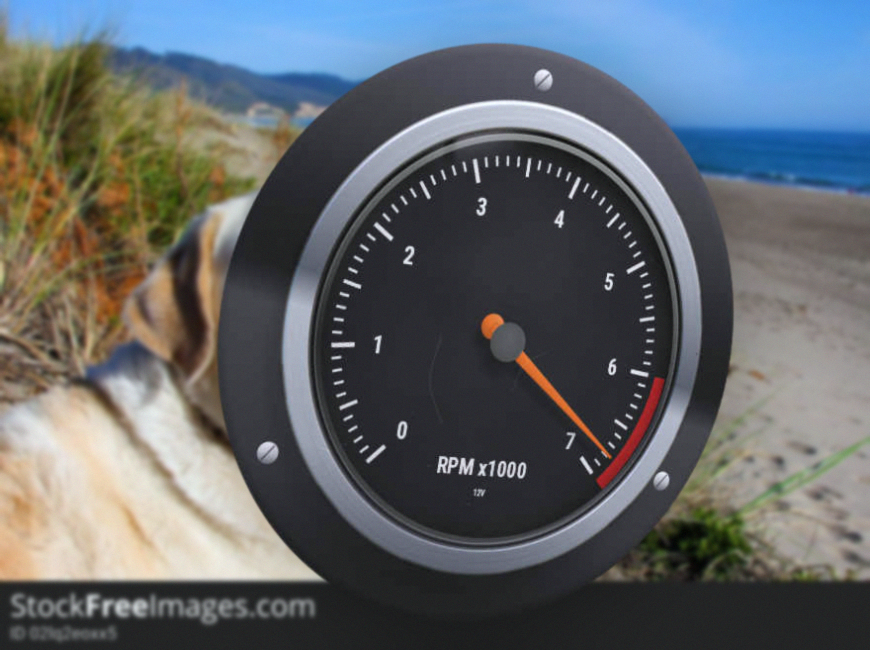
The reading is 6800 rpm
